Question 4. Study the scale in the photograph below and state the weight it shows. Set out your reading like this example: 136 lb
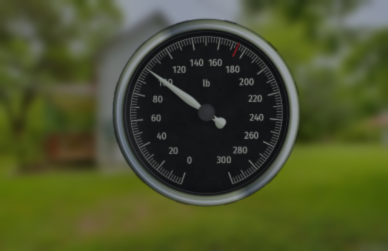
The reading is 100 lb
